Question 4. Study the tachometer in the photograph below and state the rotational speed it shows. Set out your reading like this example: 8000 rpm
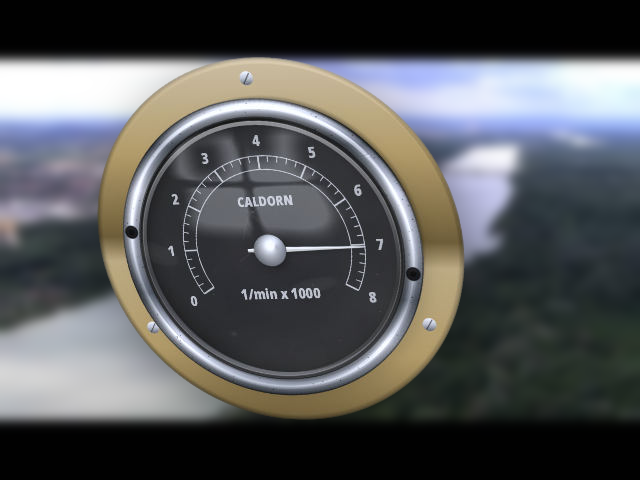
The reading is 7000 rpm
